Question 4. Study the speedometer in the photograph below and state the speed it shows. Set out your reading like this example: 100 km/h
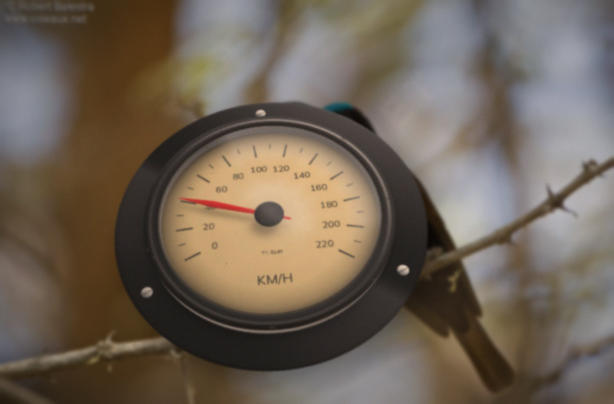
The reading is 40 km/h
